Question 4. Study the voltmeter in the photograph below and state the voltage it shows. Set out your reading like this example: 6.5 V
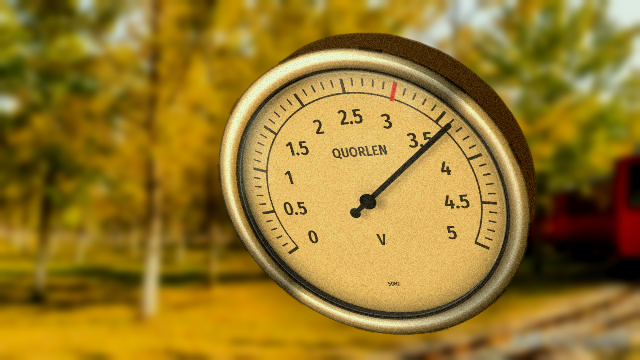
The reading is 3.6 V
